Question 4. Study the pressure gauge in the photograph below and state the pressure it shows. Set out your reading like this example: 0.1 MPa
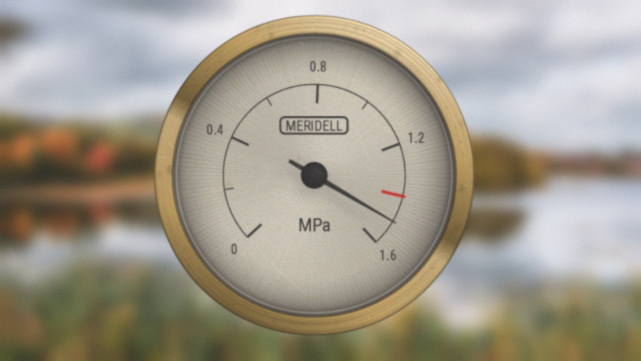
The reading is 1.5 MPa
